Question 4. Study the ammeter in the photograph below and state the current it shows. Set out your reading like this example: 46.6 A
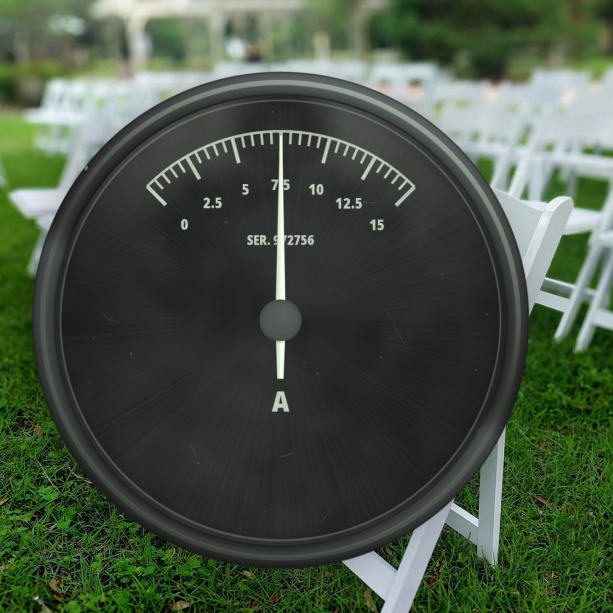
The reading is 7.5 A
